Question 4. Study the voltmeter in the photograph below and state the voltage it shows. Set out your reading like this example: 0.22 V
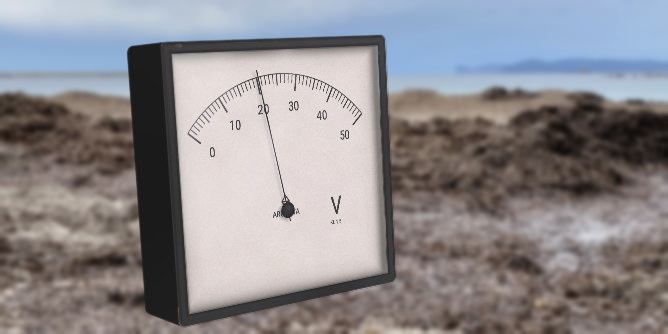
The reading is 20 V
